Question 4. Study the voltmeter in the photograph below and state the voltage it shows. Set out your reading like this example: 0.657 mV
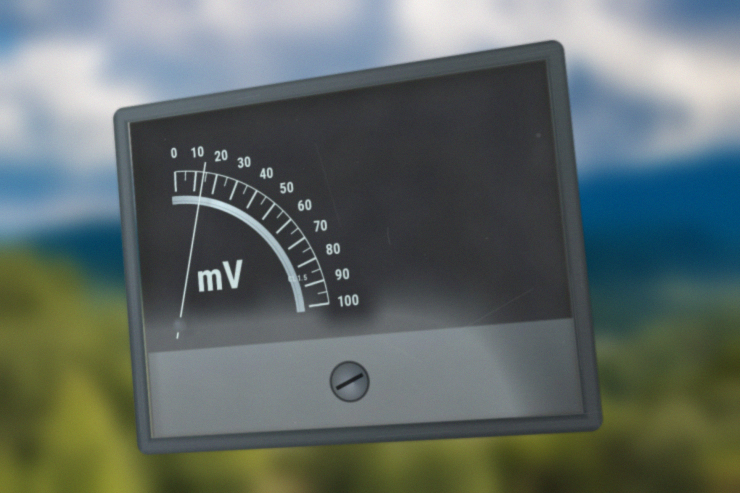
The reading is 15 mV
